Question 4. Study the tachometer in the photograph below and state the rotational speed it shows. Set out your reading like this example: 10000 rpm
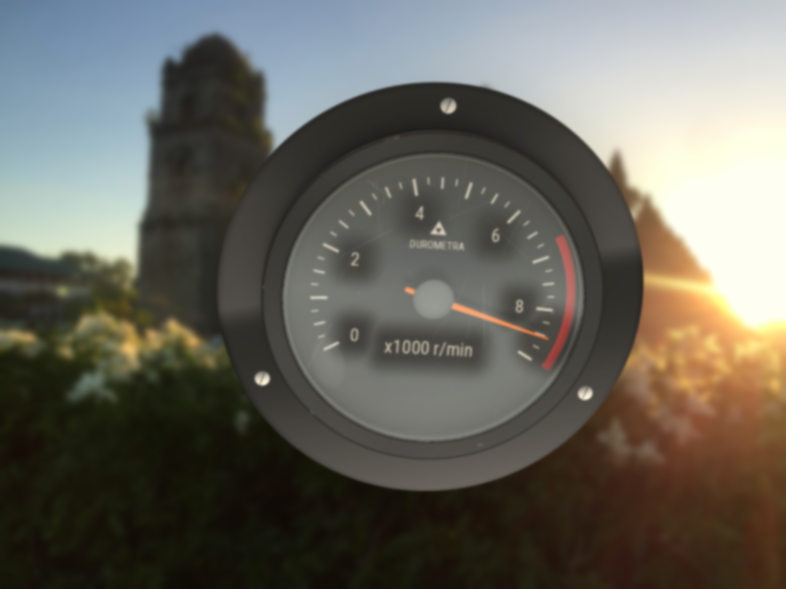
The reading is 8500 rpm
